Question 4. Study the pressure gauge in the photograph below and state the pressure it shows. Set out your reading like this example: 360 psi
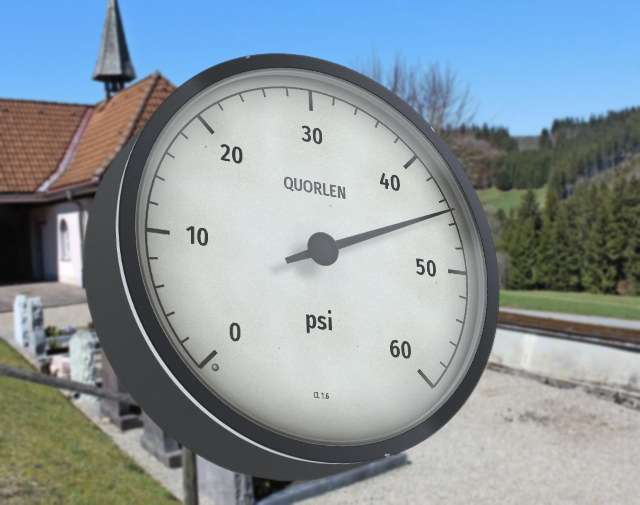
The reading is 45 psi
